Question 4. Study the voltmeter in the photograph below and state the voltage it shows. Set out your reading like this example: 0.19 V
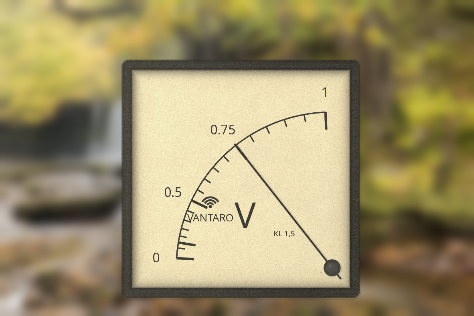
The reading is 0.75 V
